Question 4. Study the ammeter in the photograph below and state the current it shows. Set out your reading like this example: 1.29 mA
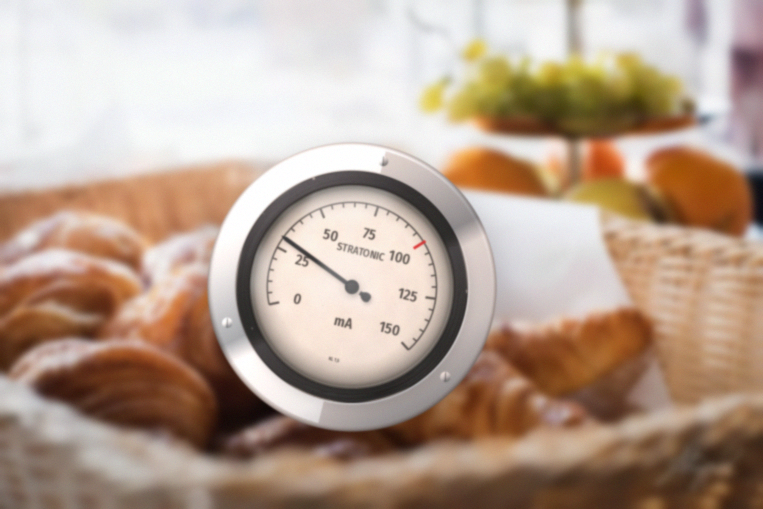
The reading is 30 mA
